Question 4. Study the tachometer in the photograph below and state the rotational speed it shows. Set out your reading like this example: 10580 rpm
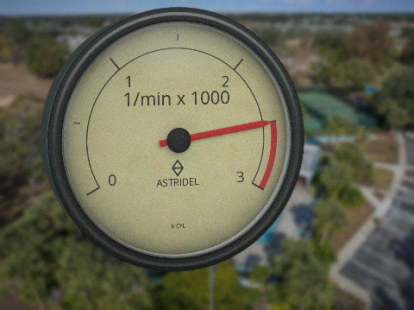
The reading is 2500 rpm
